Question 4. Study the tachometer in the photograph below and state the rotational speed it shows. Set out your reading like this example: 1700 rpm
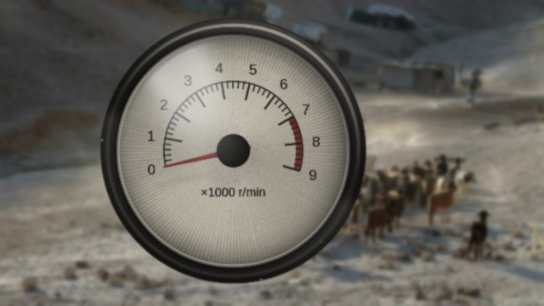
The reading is 0 rpm
